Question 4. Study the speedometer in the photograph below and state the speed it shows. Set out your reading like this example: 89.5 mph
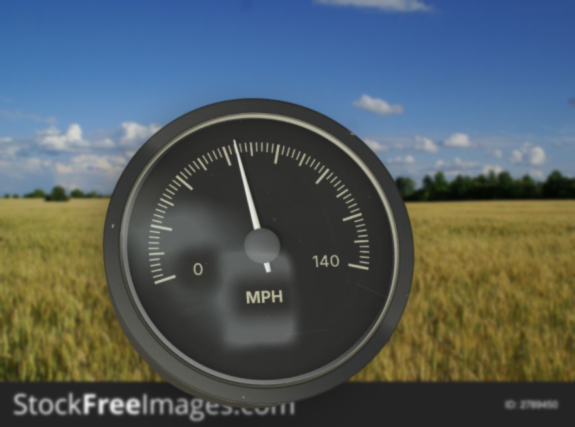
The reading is 64 mph
